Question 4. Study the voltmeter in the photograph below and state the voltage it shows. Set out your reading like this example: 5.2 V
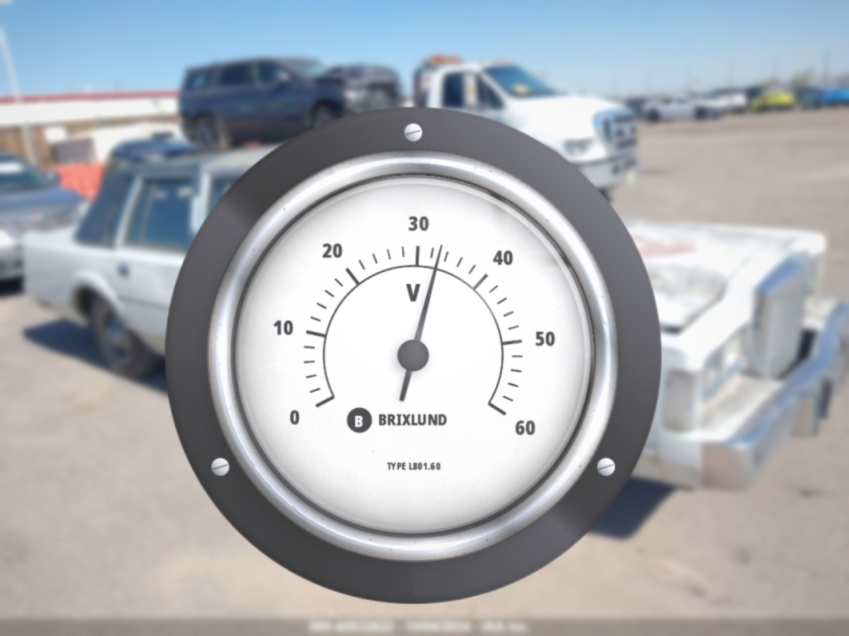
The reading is 33 V
